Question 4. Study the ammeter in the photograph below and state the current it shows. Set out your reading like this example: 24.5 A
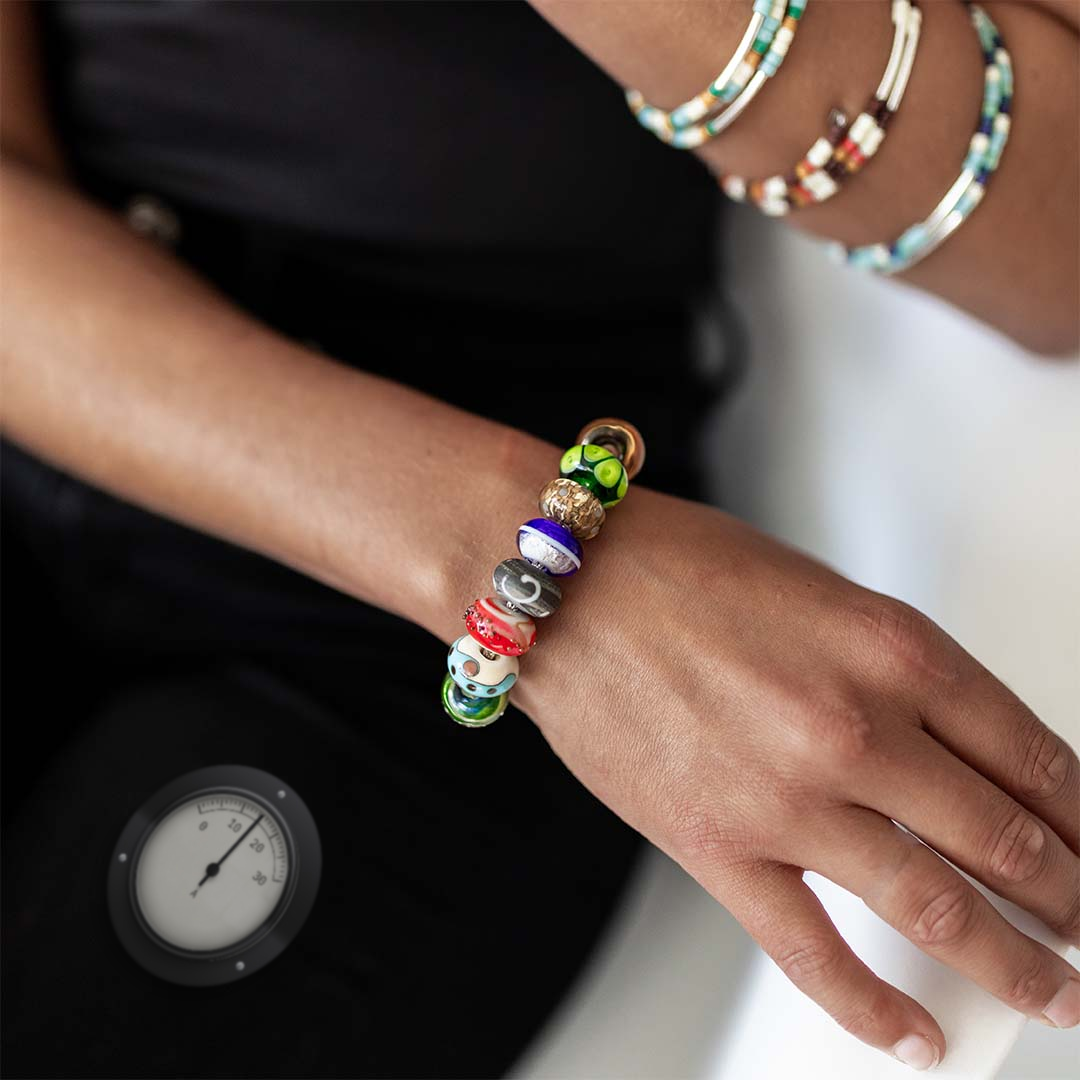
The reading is 15 A
